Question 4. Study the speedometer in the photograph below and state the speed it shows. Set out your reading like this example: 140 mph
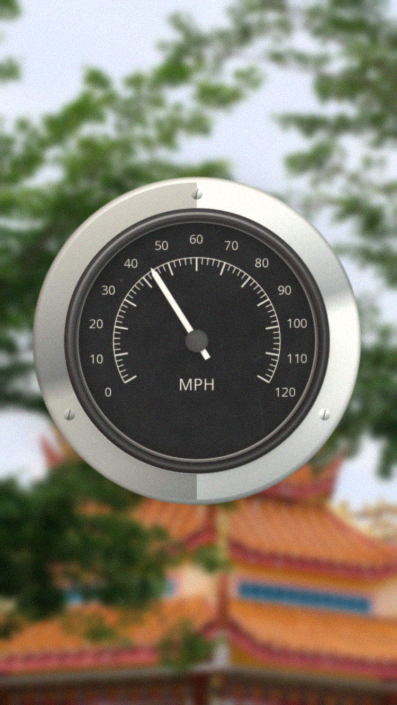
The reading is 44 mph
